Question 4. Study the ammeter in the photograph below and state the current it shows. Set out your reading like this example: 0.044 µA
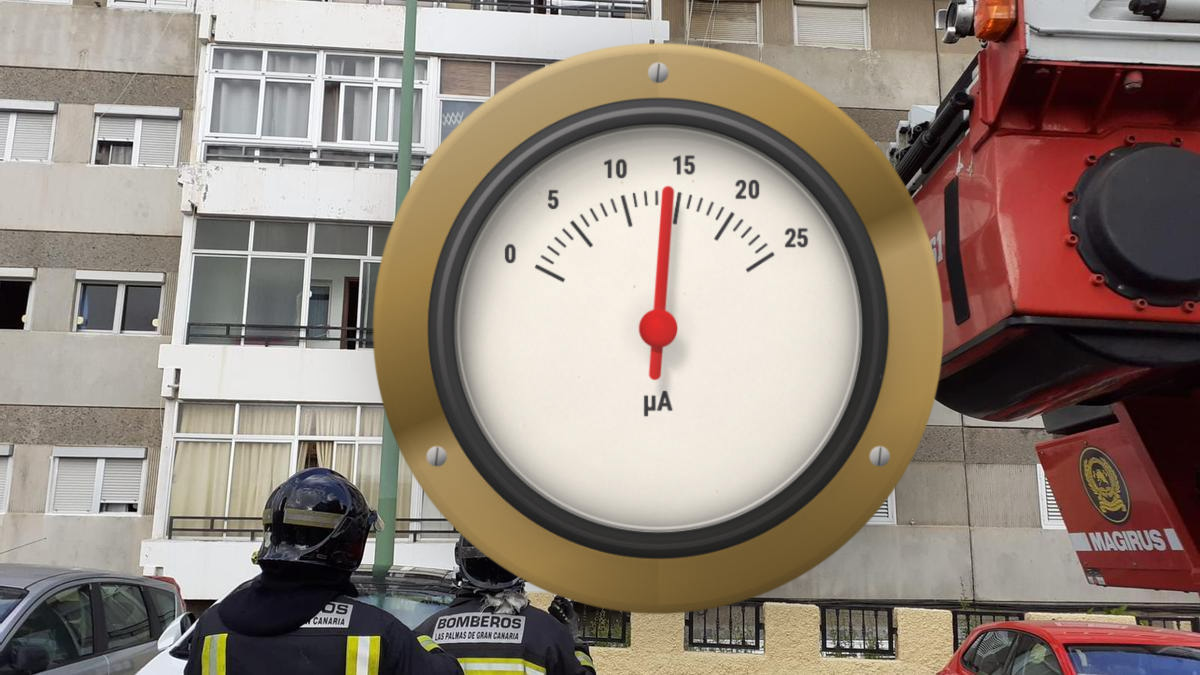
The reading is 14 µA
